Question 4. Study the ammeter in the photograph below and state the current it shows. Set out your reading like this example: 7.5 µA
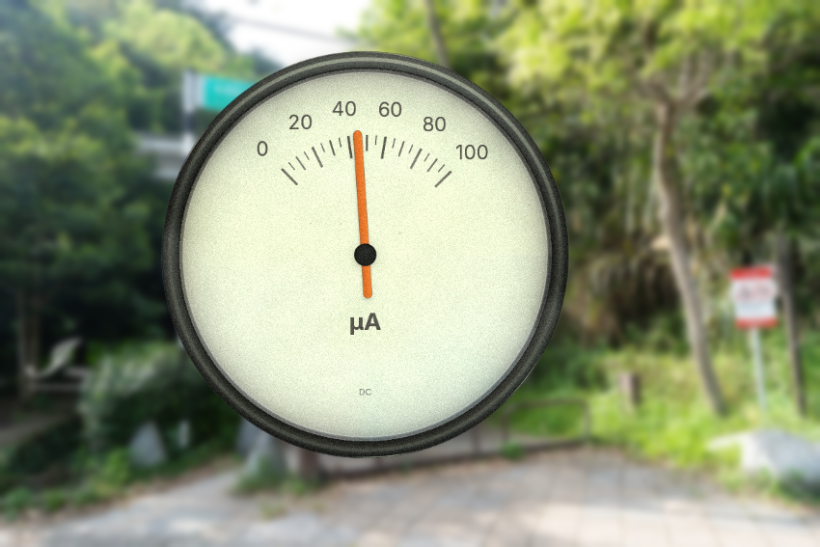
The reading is 45 µA
